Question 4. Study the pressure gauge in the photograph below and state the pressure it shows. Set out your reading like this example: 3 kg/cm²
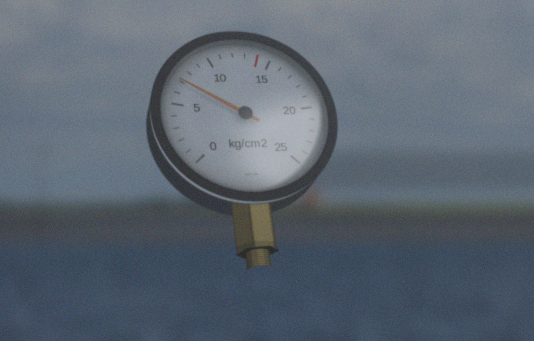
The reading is 7 kg/cm²
